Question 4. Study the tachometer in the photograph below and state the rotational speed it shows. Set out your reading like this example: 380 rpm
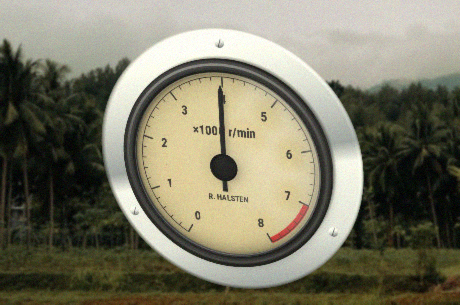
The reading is 4000 rpm
